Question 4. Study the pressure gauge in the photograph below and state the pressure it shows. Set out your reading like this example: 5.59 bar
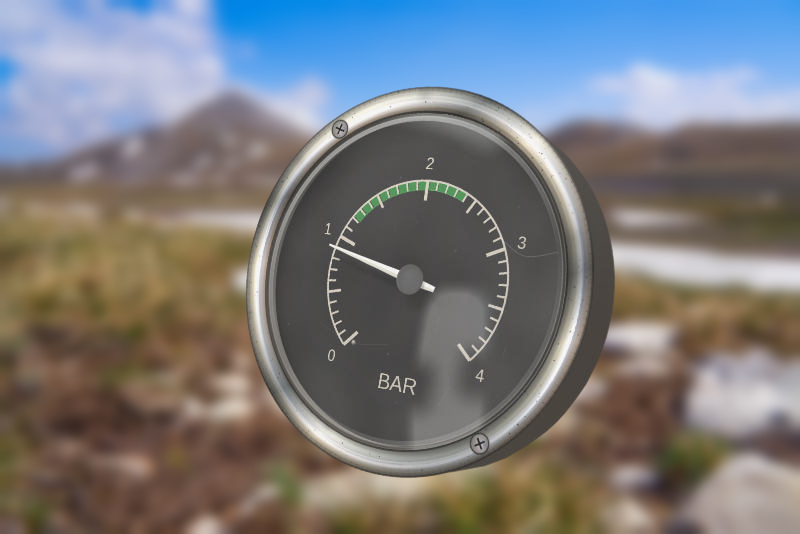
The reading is 0.9 bar
